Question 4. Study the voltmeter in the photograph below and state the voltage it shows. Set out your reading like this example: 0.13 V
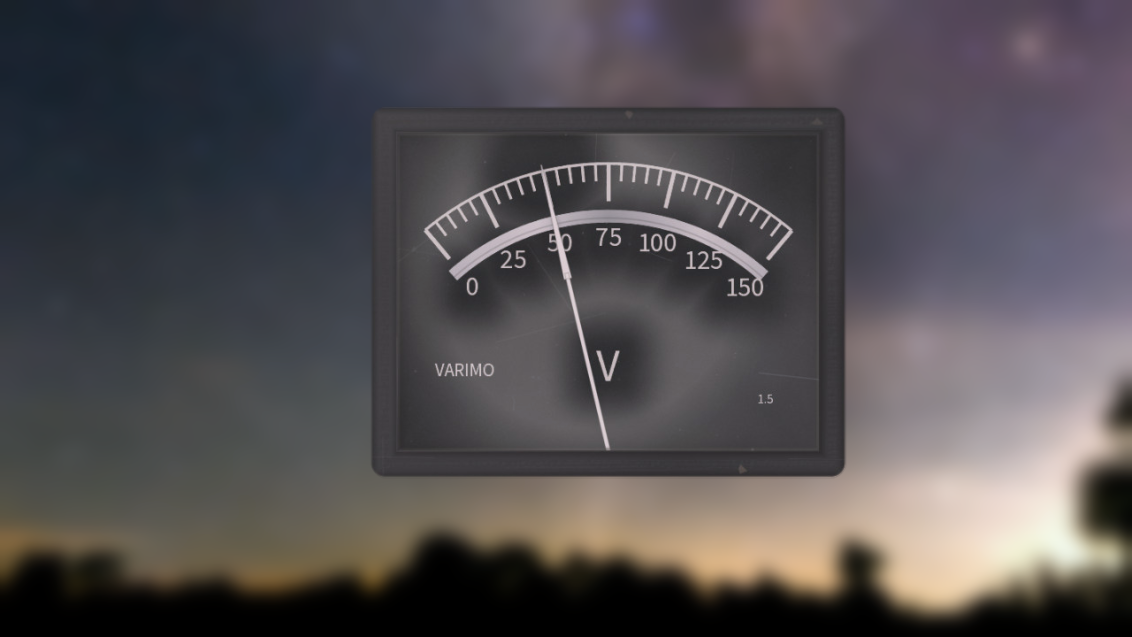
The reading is 50 V
